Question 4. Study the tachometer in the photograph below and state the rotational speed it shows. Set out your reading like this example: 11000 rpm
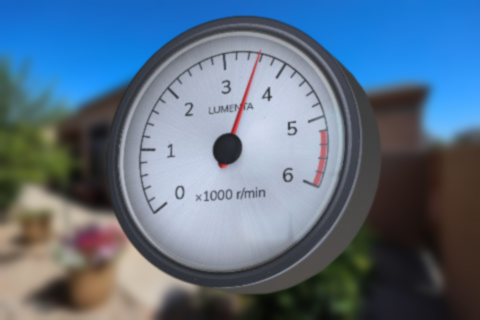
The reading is 3600 rpm
